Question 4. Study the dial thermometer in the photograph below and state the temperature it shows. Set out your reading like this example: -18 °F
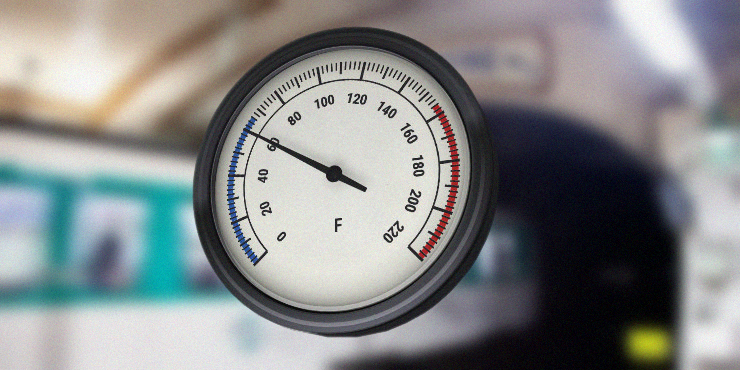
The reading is 60 °F
